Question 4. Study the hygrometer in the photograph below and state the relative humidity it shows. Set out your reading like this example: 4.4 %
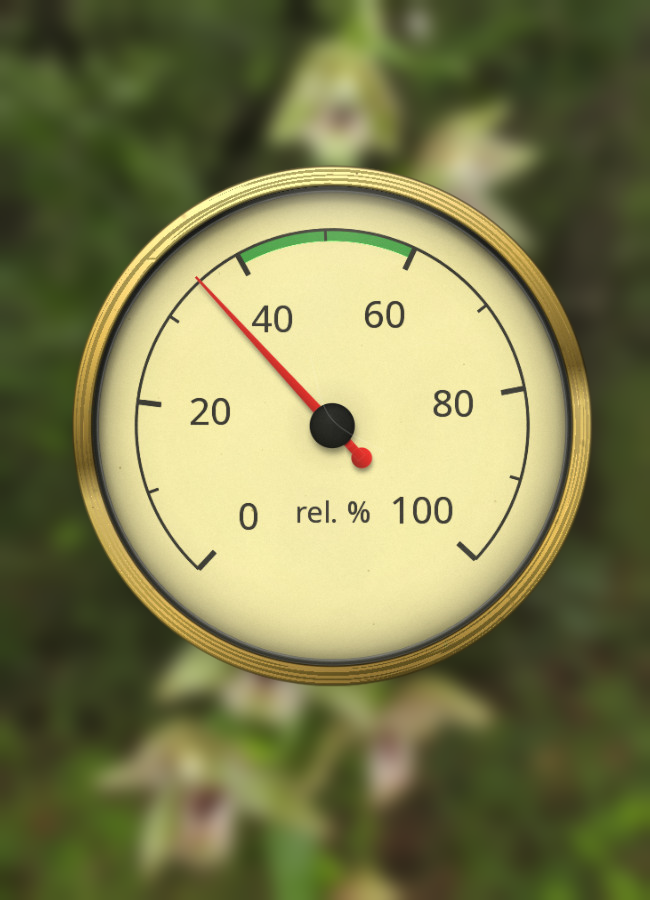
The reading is 35 %
